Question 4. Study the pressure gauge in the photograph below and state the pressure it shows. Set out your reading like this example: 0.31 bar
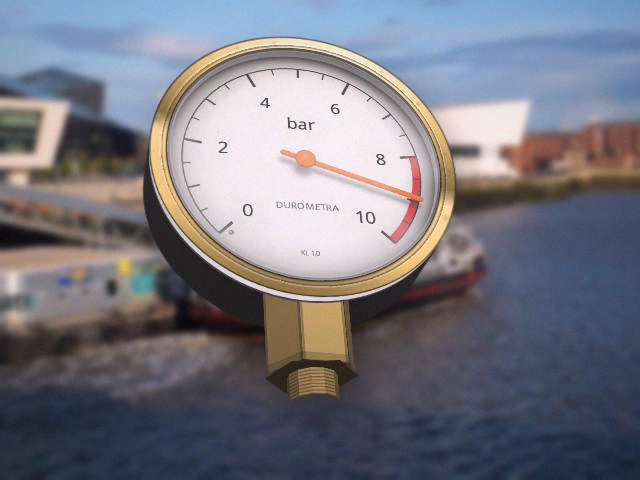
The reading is 9 bar
